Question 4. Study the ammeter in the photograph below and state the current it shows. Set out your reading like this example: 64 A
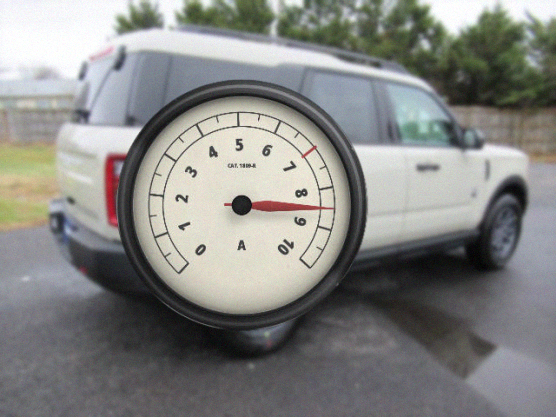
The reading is 8.5 A
